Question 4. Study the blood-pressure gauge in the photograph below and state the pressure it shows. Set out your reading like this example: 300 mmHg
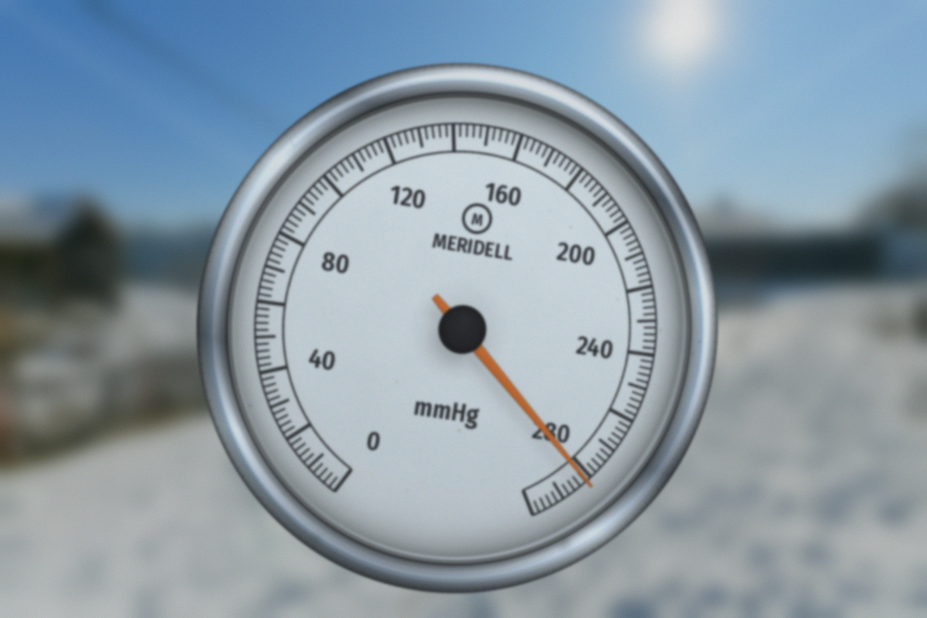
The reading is 282 mmHg
